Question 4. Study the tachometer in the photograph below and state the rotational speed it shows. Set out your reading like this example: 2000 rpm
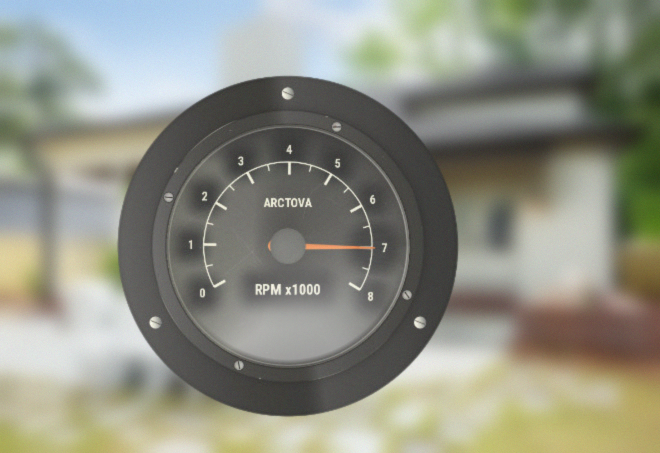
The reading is 7000 rpm
